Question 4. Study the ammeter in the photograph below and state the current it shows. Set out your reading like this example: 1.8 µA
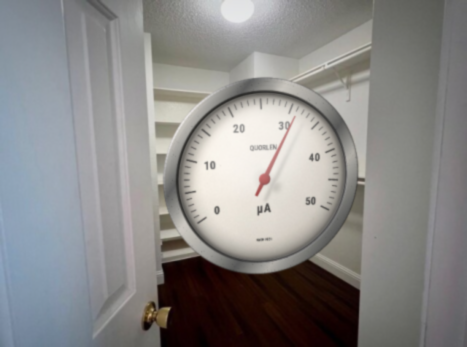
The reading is 31 µA
